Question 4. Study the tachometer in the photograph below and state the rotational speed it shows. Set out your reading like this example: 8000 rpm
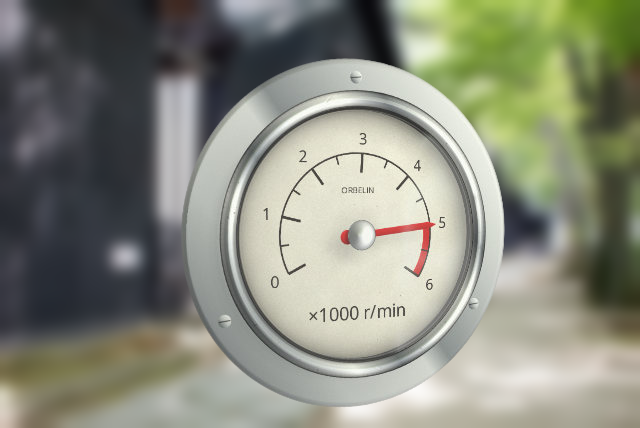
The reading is 5000 rpm
